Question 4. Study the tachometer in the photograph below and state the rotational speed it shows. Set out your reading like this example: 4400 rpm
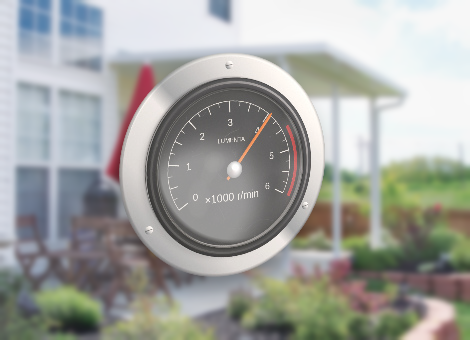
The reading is 4000 rpm
